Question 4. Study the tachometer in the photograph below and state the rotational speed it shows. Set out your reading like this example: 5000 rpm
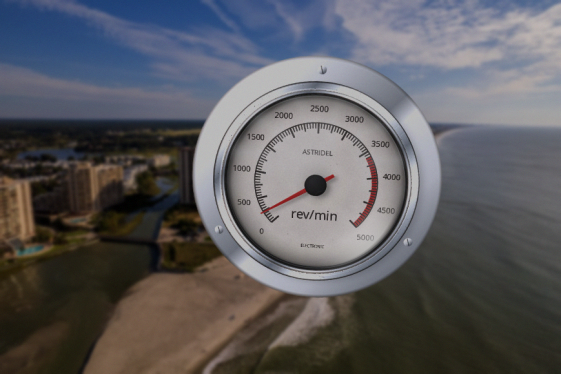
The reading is 250 rpm
